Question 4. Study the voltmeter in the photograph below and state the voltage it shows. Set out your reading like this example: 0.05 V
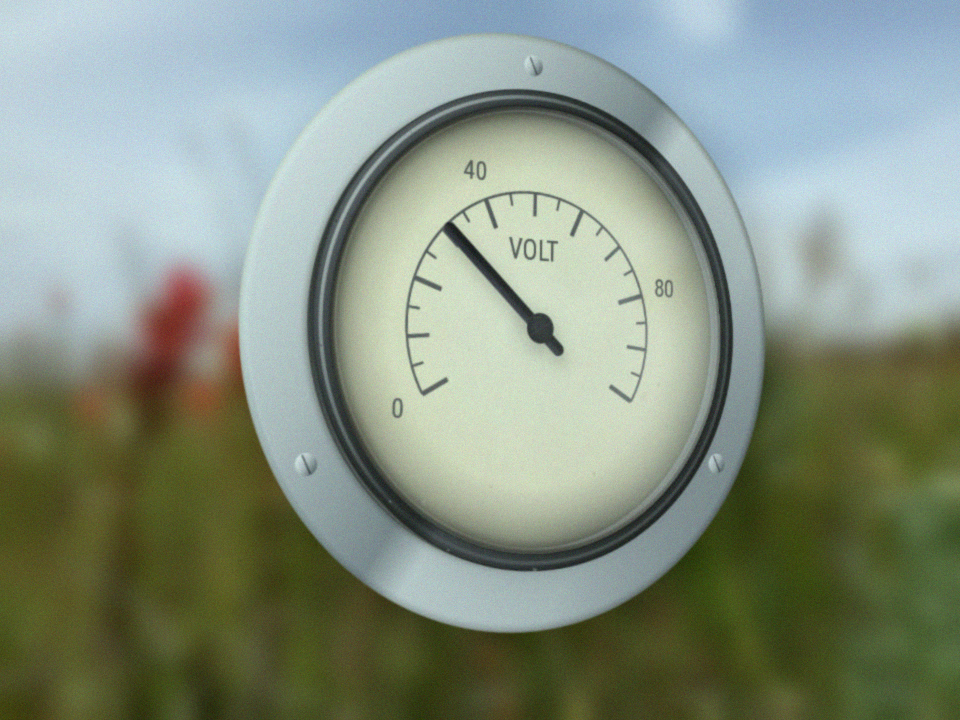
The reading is 30 V
